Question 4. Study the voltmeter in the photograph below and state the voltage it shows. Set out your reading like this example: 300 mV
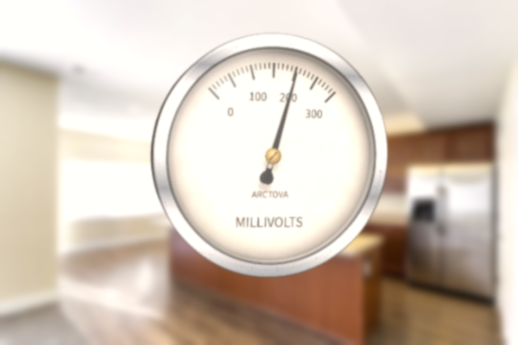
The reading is 200 mV
